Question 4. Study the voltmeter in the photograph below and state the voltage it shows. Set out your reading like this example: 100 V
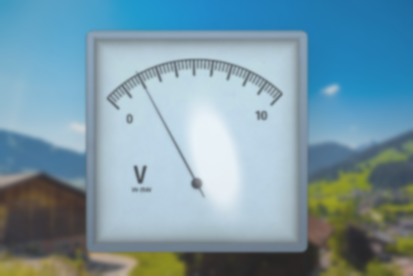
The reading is 2 V
